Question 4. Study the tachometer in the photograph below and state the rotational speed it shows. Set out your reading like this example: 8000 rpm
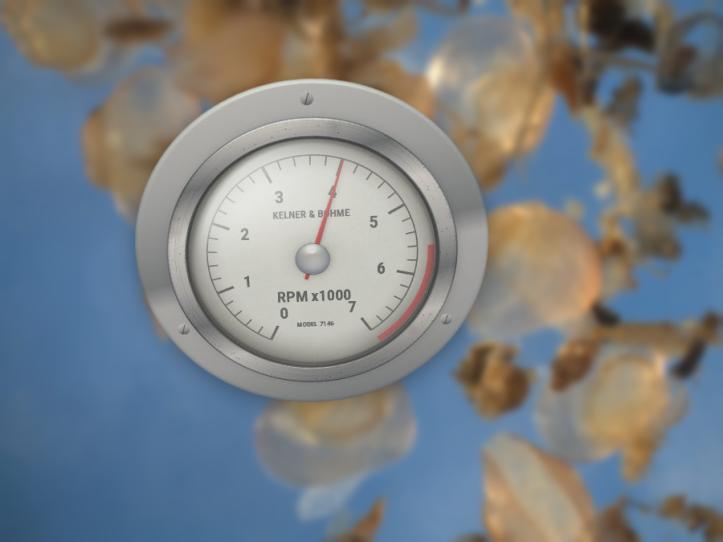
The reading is 4000 rpm
